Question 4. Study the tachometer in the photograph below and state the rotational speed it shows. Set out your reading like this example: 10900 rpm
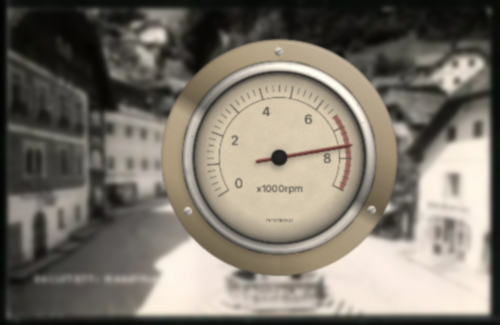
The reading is 7600 rpm
